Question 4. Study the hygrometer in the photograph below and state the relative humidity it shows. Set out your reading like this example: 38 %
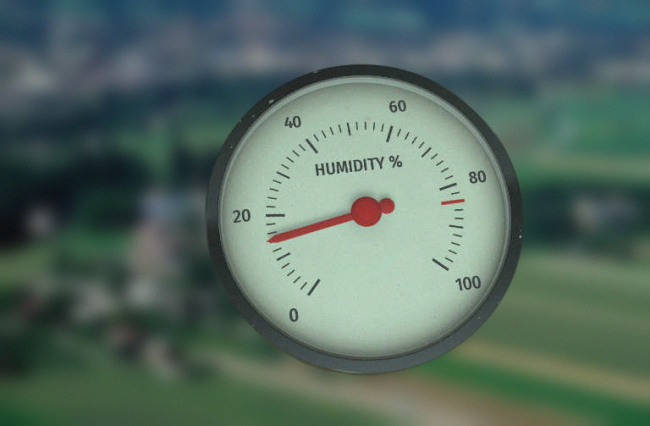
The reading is 14 %
